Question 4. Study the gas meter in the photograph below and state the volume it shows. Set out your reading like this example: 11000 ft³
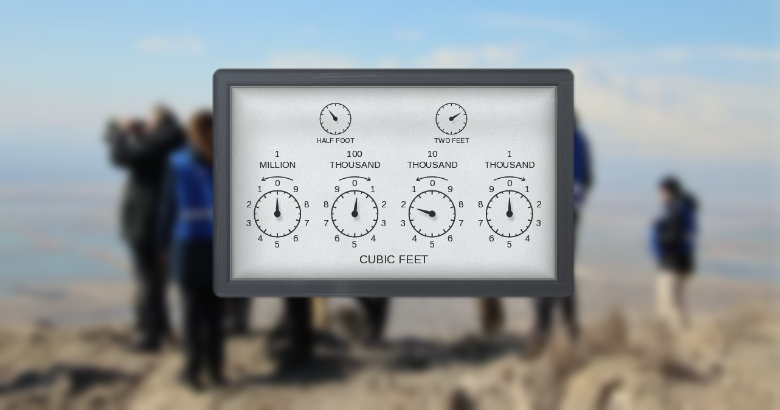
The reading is 2000 ft³
